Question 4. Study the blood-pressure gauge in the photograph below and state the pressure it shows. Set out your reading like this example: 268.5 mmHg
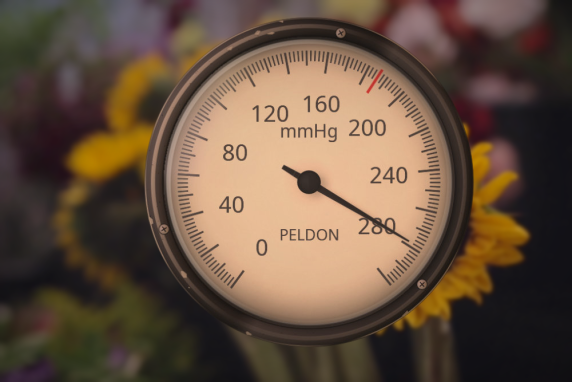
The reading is 278 mmHg
